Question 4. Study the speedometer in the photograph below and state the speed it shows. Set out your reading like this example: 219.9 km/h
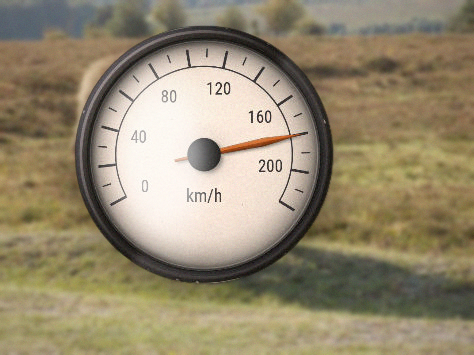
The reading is 180 km/h
